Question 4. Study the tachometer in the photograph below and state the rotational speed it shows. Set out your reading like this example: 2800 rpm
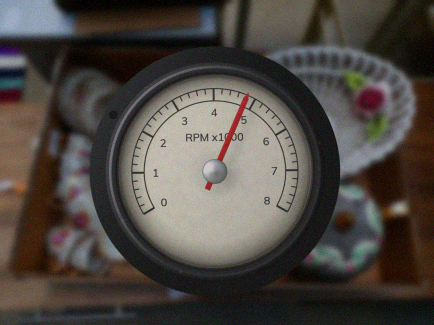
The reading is 4800 rpm
